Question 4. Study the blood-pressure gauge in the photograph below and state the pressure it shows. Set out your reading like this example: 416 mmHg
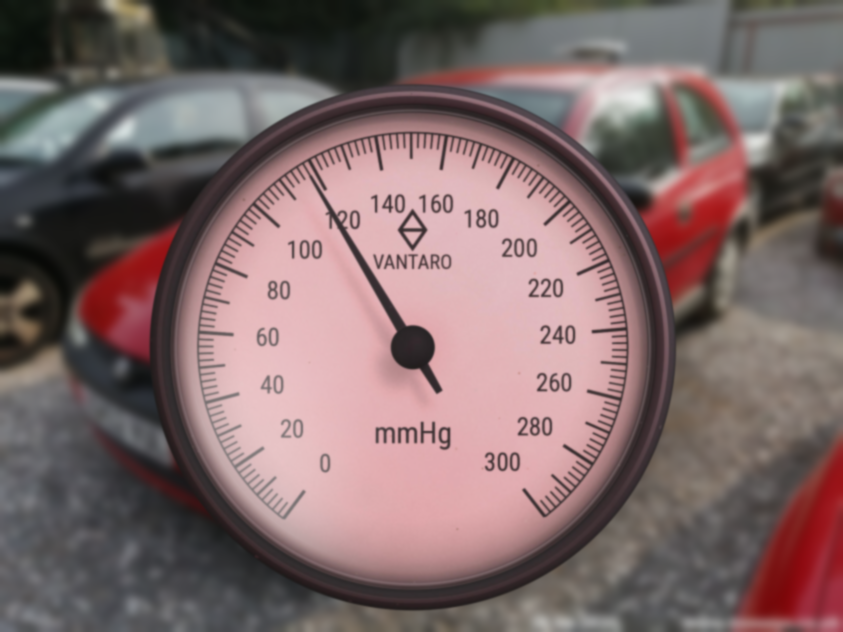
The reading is 118 mmHg
